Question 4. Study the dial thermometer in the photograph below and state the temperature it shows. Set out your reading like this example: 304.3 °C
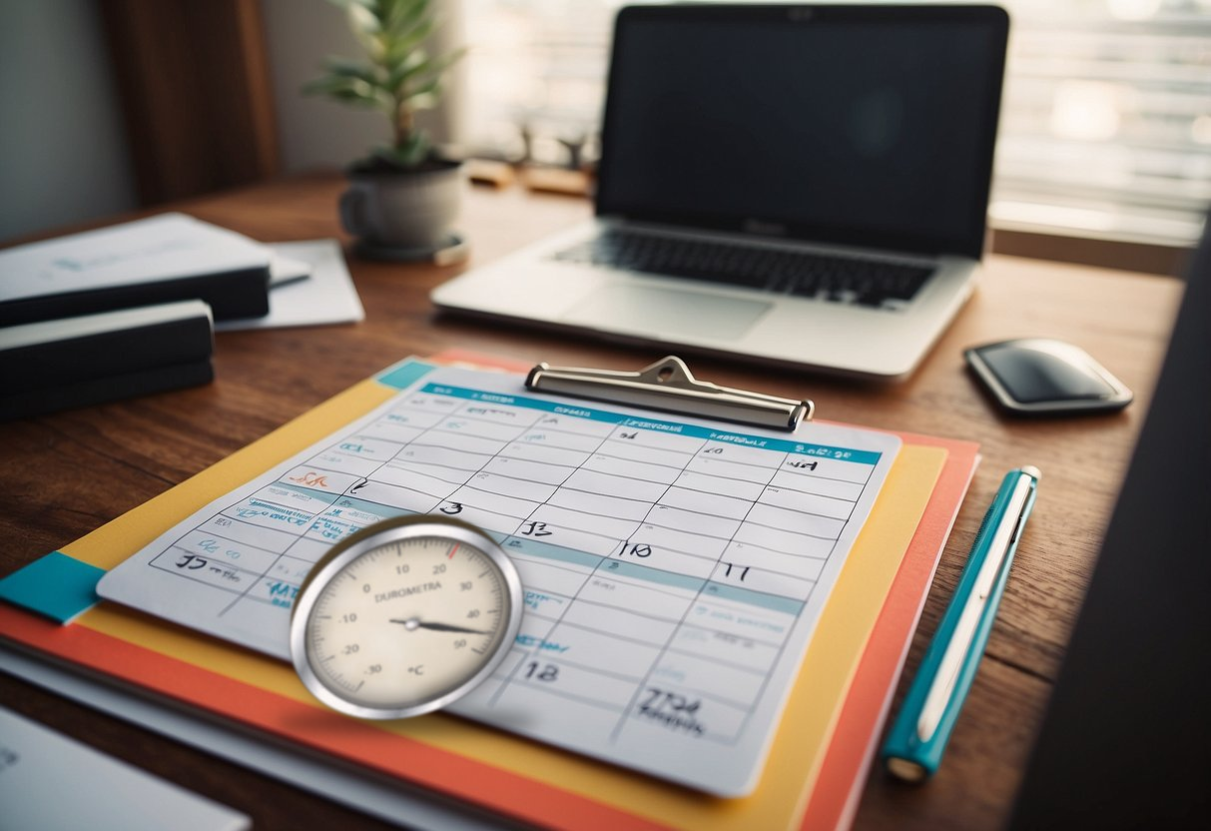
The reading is 45 °C
